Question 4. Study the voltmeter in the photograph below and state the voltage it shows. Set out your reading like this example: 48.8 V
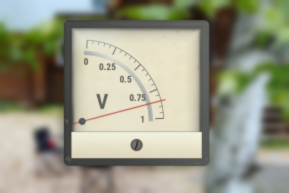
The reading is 0.85 V
